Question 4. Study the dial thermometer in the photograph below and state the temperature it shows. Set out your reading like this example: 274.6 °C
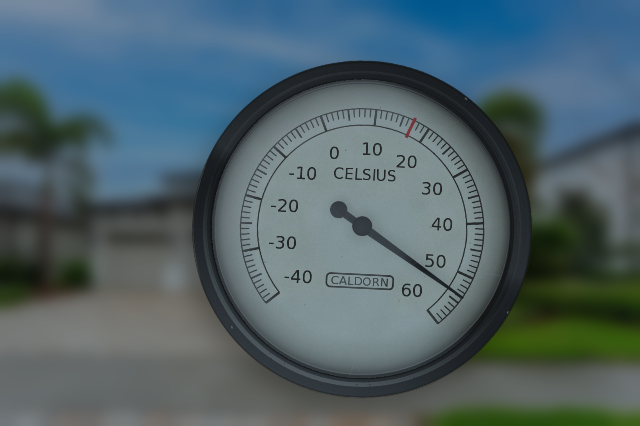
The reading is 54 °C
